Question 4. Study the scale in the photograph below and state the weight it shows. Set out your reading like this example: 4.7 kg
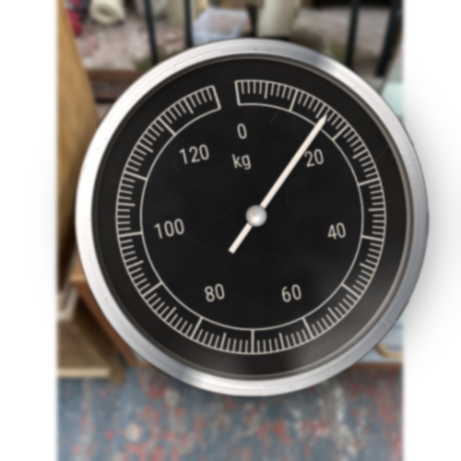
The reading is 16 kg
